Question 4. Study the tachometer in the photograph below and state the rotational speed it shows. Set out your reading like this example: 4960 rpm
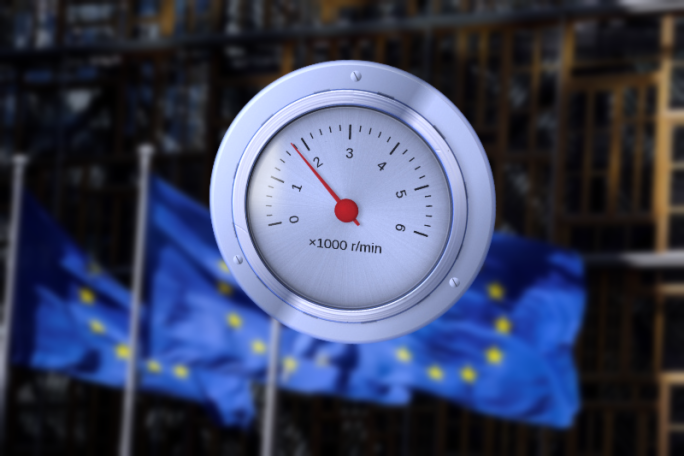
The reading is 1800 rpm
